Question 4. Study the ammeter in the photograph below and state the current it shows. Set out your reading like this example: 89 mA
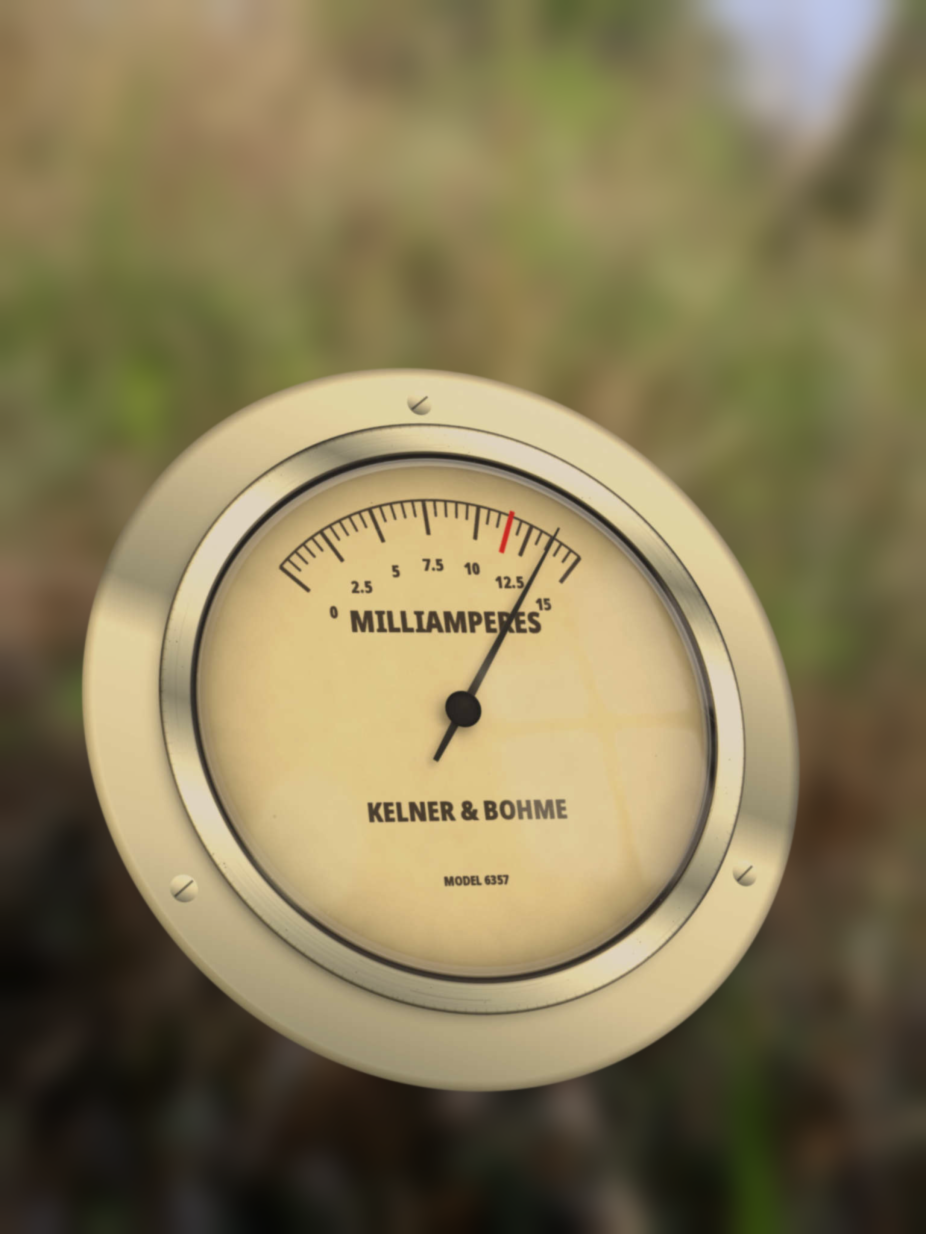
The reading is 13.5 mA
